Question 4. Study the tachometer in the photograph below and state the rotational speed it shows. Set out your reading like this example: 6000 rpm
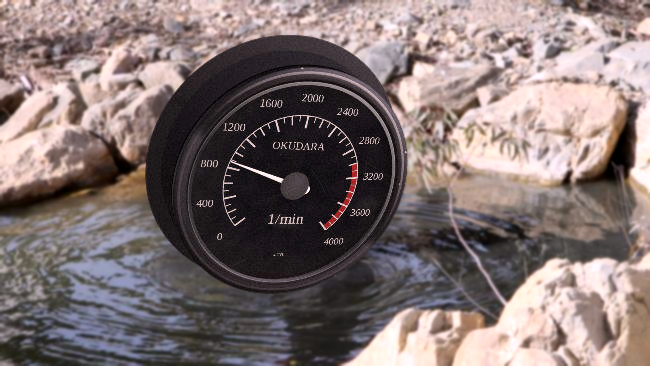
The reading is 900 rpm
